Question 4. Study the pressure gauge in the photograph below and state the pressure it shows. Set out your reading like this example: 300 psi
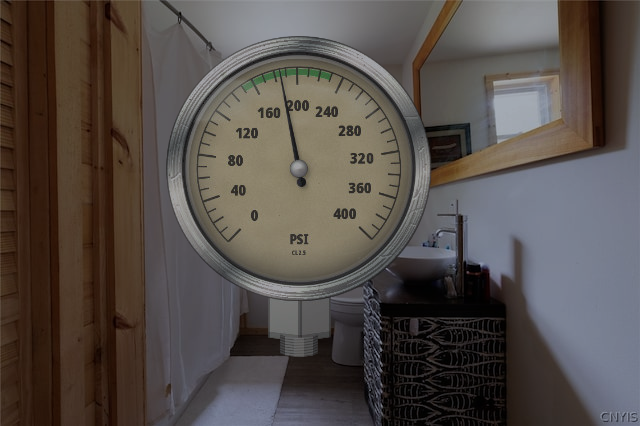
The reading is 185 psi
